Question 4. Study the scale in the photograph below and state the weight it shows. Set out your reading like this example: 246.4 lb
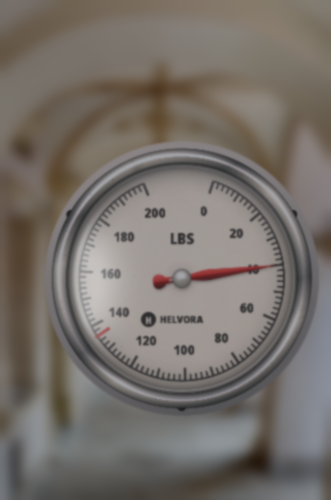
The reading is 40 lb
